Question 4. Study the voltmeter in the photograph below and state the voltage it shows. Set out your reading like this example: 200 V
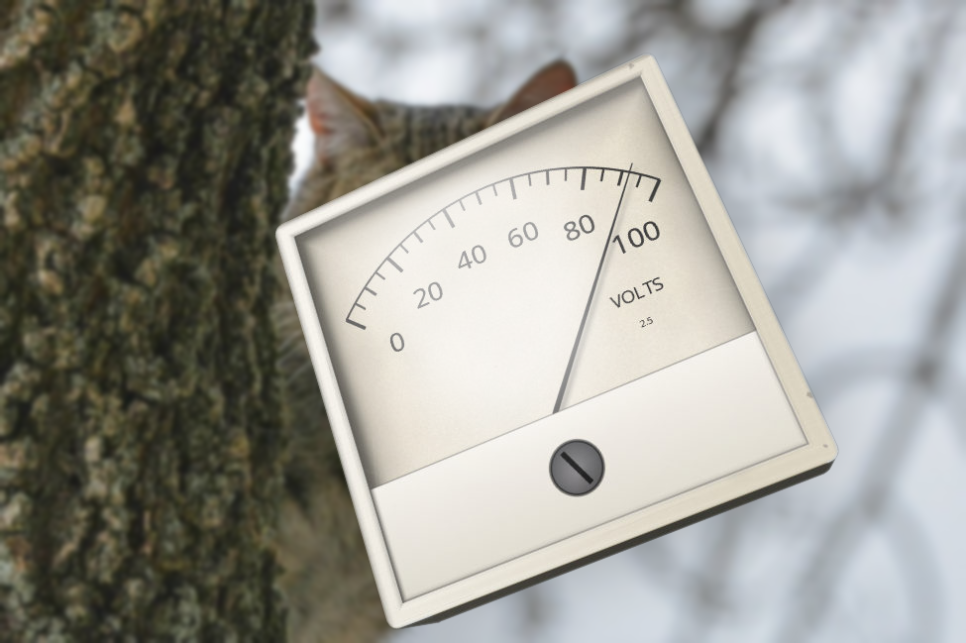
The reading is 92.5 V
